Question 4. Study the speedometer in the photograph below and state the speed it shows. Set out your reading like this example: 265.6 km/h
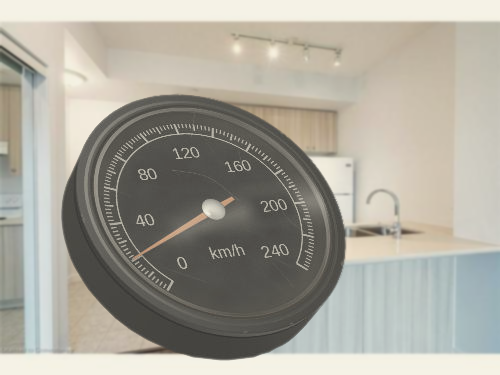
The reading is 20 km/h
